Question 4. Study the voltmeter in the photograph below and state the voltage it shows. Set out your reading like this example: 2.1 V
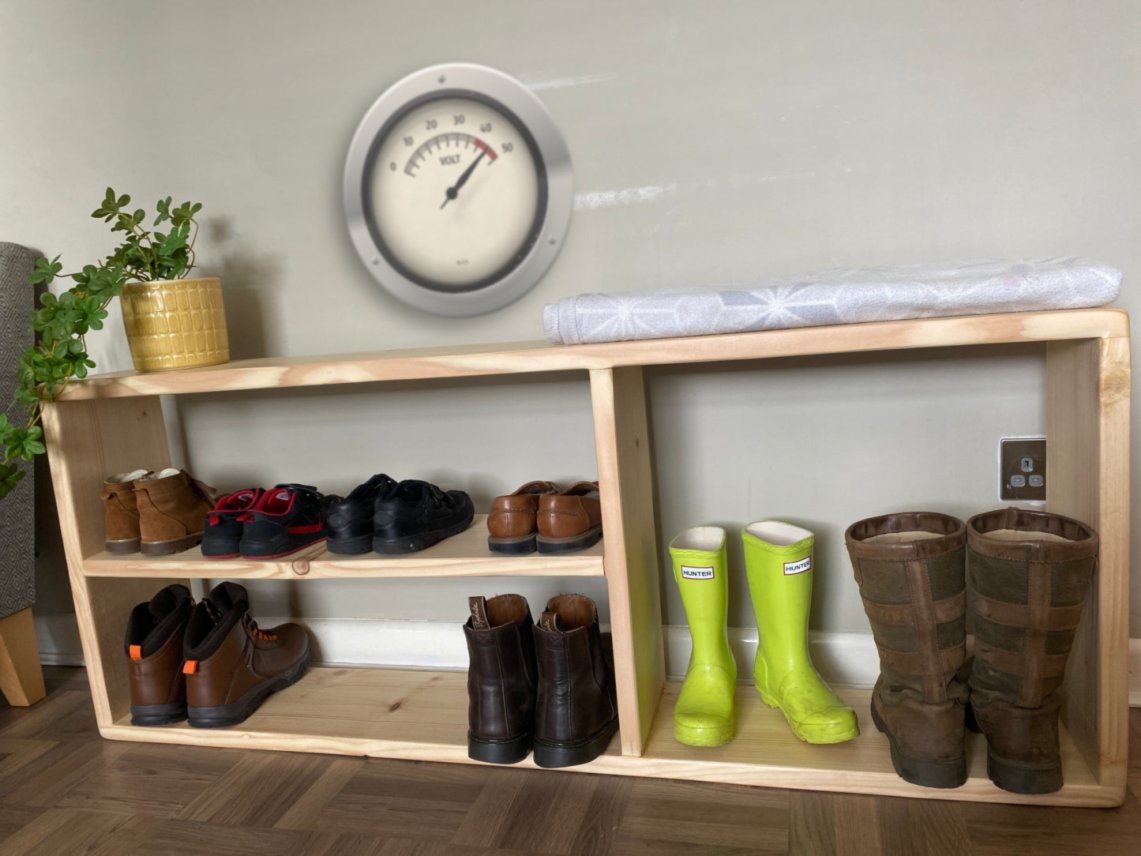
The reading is 45 V
